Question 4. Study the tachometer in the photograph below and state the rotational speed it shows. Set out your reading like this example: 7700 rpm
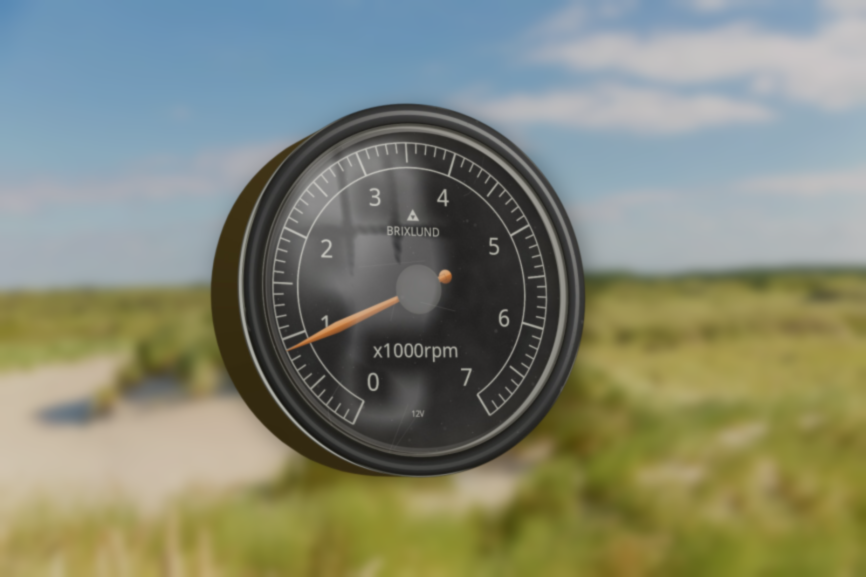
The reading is 900 rpm
